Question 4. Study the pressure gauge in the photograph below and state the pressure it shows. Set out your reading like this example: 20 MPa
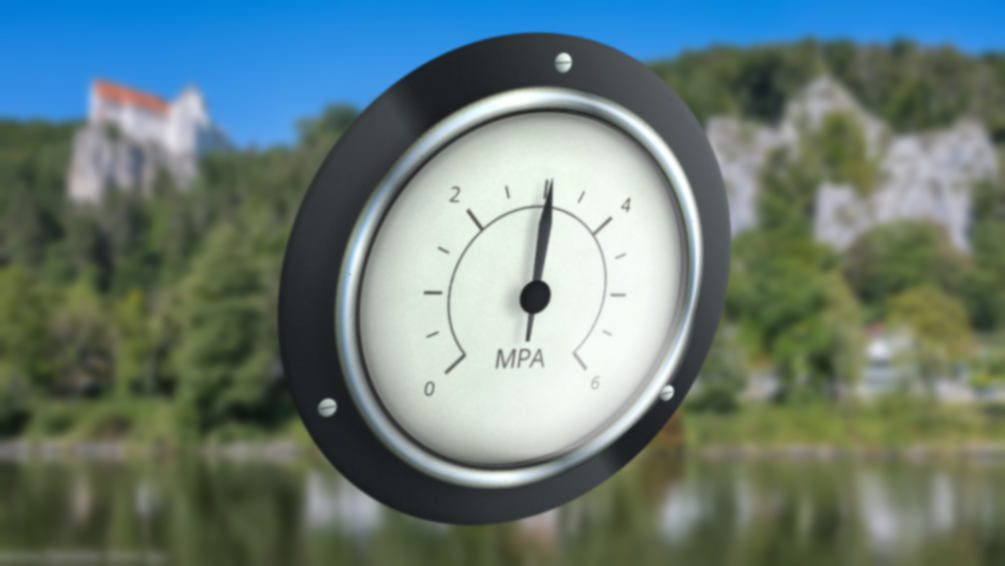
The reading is 3 MPa
